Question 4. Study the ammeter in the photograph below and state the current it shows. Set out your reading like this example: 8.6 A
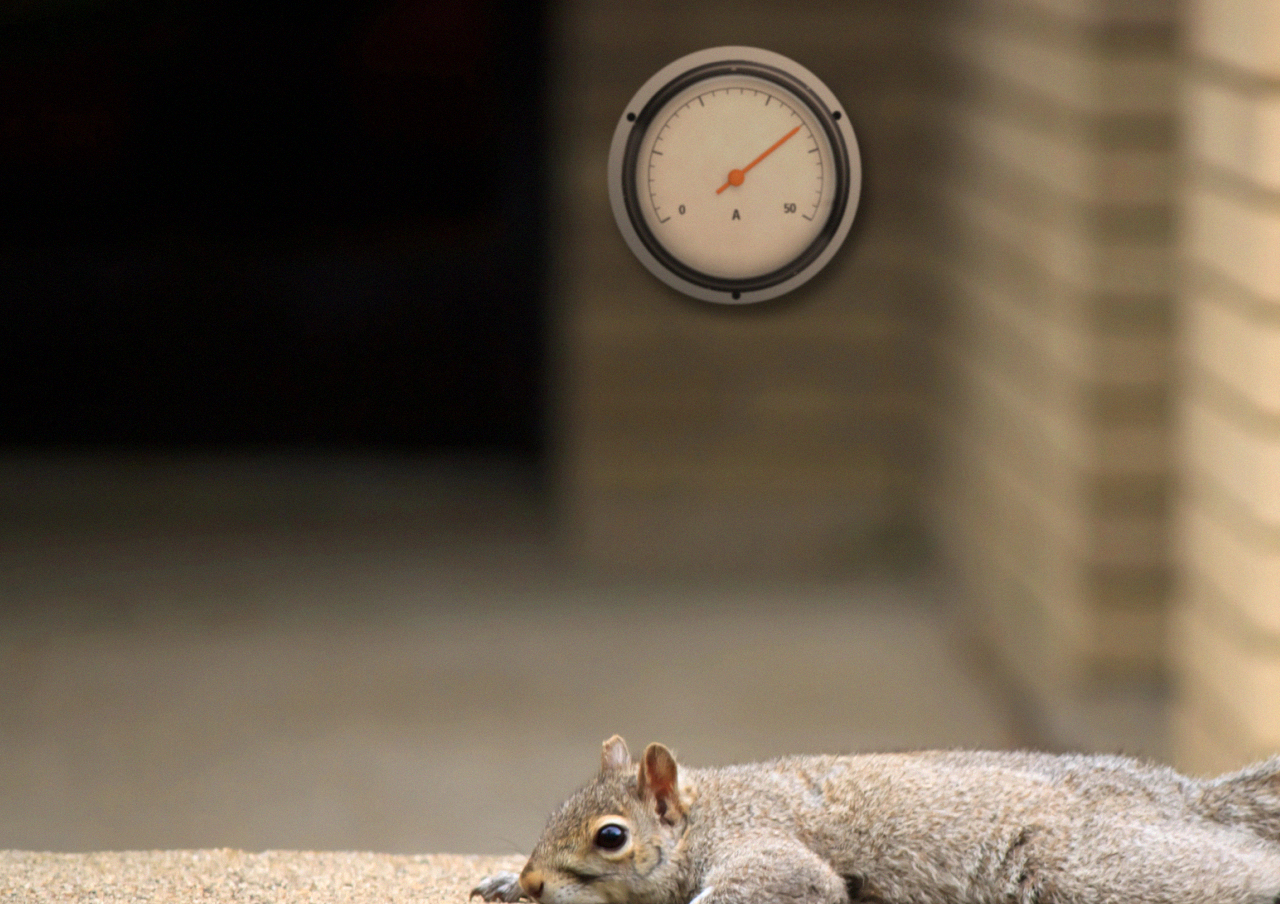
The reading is 36 A
